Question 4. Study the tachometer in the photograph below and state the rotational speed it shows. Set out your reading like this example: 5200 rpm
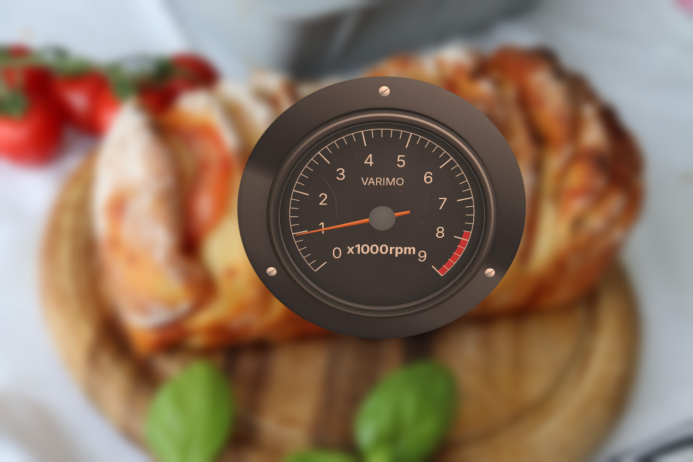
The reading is 1000 rpm
